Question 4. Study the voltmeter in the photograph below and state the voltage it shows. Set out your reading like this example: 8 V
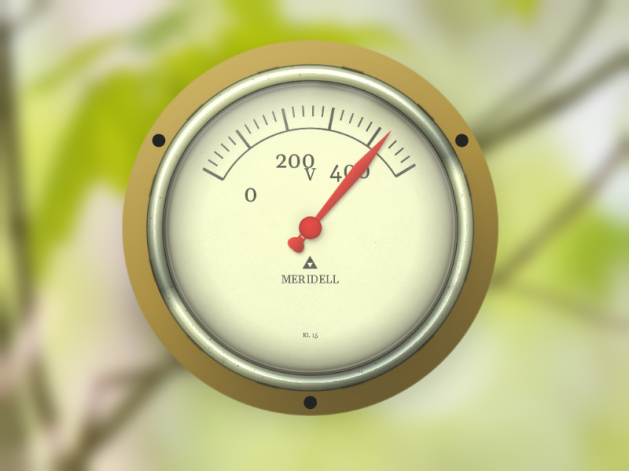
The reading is 420 V
